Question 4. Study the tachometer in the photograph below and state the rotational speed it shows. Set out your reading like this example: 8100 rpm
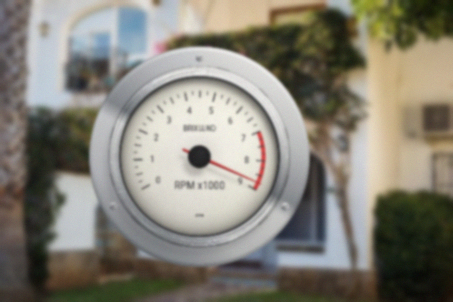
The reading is 8750 rpm
